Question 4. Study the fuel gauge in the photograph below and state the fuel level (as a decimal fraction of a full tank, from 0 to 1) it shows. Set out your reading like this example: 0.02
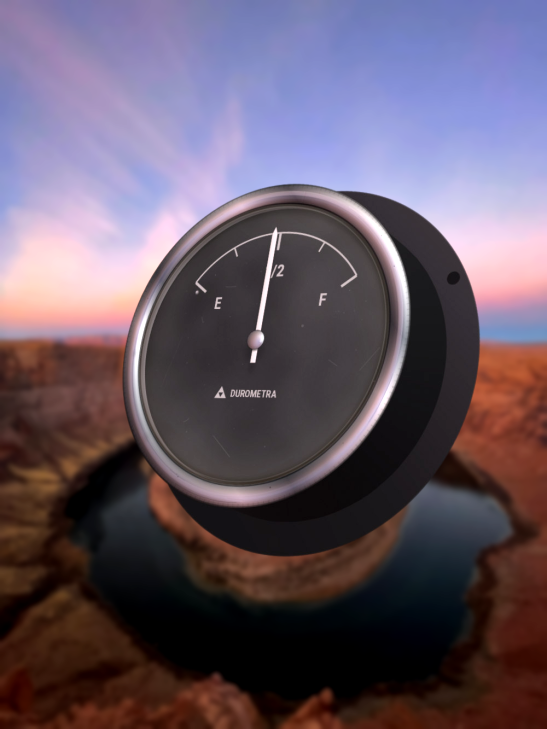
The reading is 0.5
